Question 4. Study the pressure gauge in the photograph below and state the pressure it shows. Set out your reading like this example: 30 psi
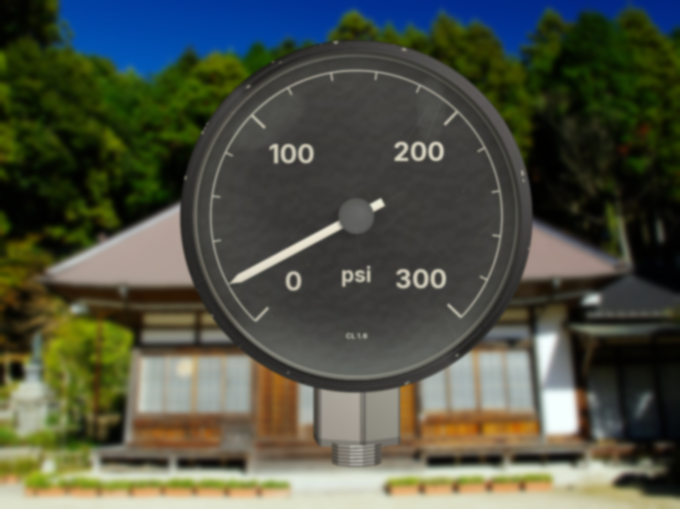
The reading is 20 psi
